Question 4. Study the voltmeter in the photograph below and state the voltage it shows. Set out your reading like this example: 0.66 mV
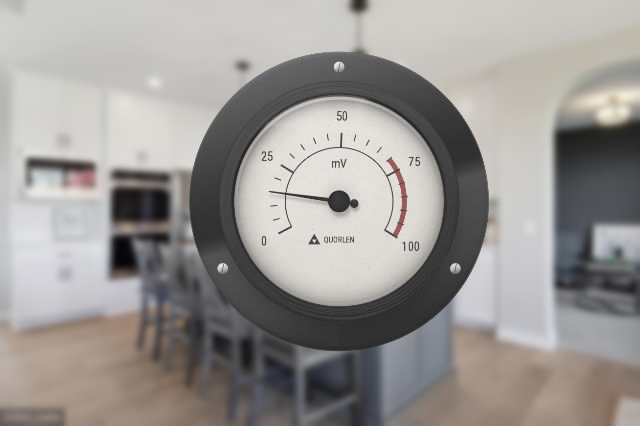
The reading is 15 mV
